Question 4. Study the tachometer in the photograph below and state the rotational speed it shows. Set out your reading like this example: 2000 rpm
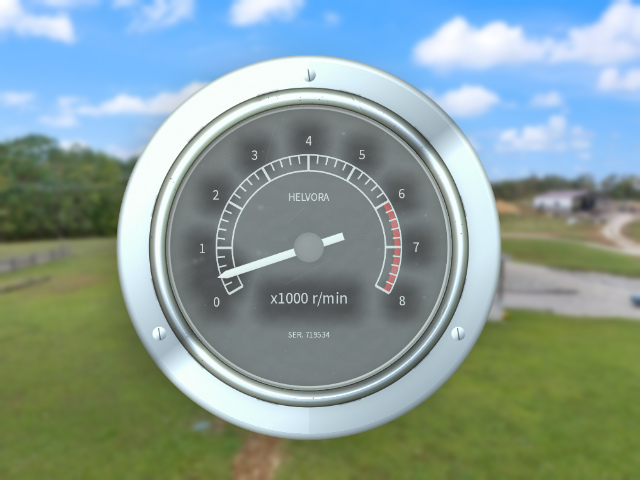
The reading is 400 rpm
